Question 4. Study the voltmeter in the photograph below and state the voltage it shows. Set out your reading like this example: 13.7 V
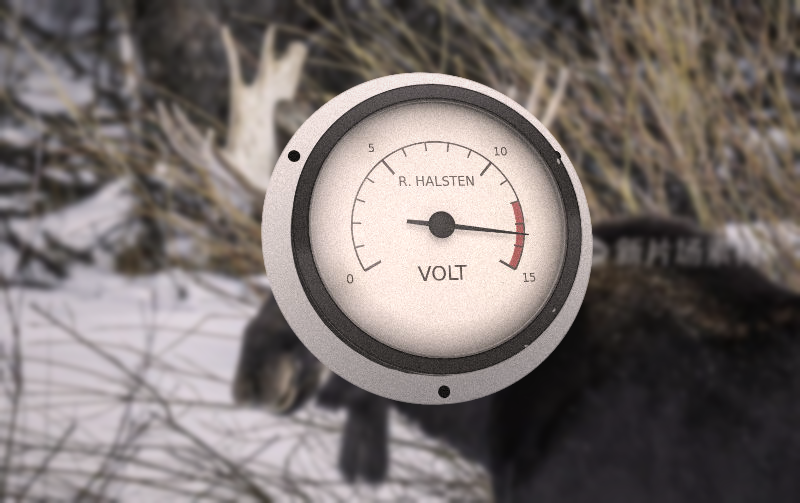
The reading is 13.5 V
